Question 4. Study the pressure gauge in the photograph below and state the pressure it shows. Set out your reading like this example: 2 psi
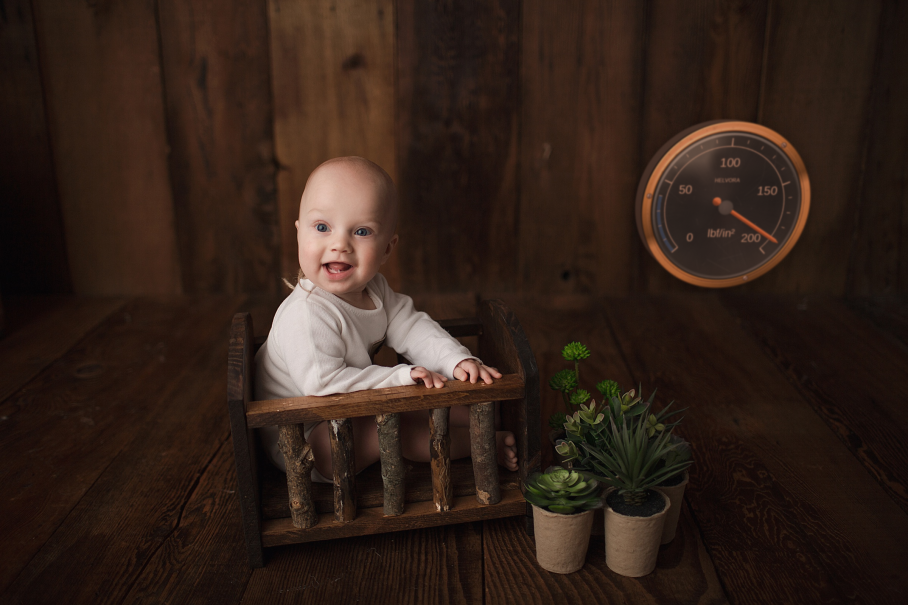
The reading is 190 psi
